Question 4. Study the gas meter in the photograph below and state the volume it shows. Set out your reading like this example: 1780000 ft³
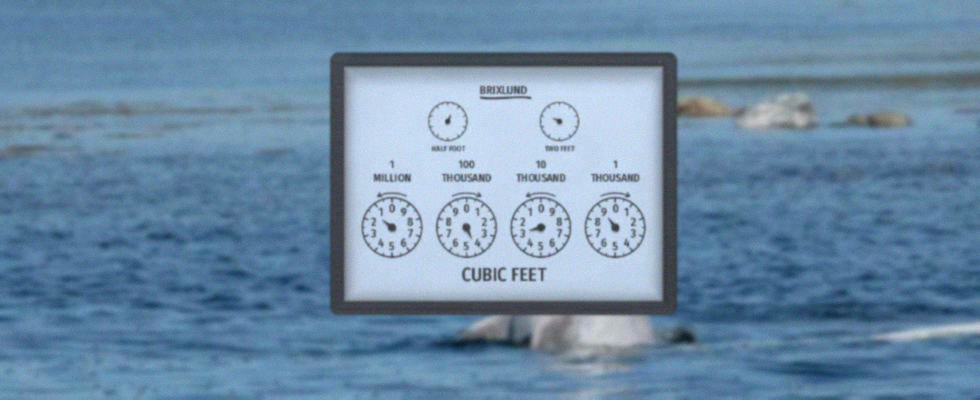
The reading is 142900 ft³
